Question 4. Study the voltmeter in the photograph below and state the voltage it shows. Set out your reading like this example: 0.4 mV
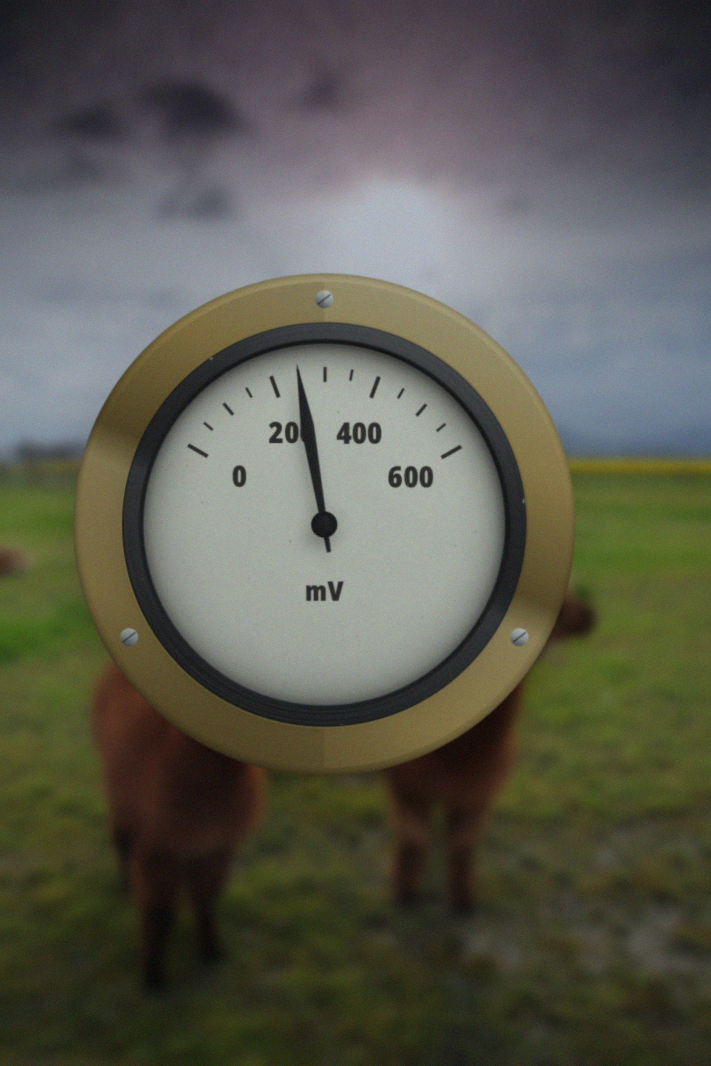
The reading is 250 mV
